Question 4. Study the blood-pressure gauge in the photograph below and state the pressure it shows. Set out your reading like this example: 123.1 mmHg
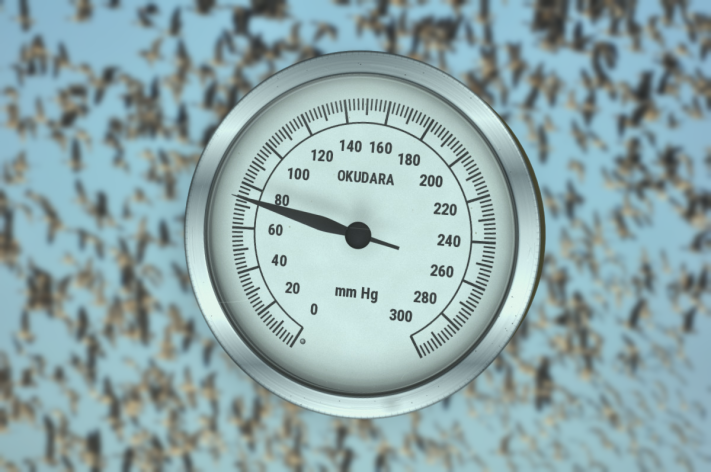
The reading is 74 mmHg
